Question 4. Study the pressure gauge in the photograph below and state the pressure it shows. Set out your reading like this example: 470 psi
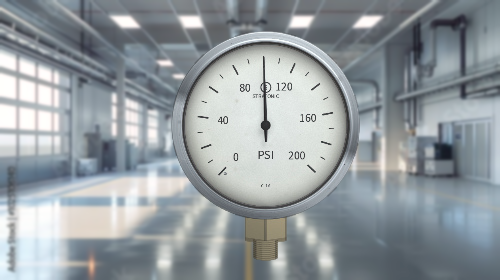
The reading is 100 psi
